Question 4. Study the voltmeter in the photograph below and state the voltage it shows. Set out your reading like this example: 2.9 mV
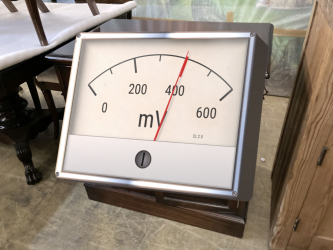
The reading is 400 mV
